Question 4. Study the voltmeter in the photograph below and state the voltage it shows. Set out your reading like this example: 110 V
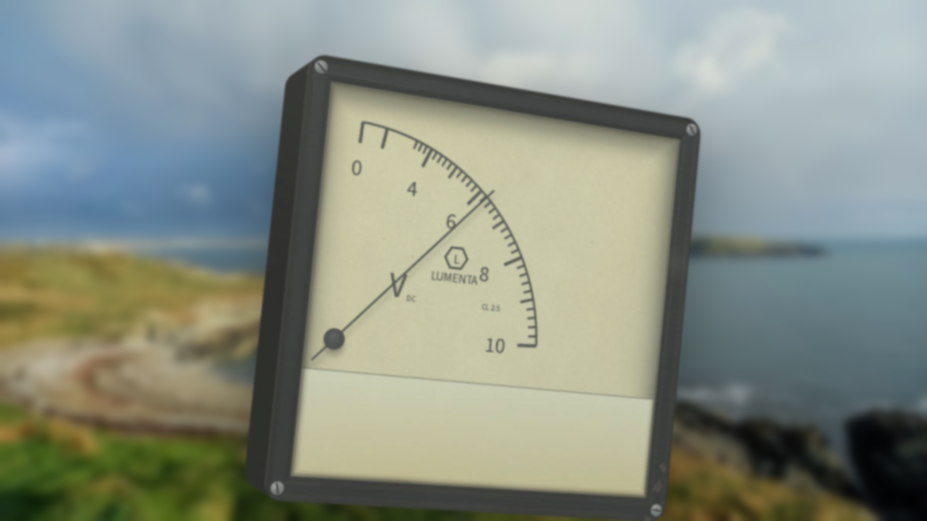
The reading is 6.2 V
